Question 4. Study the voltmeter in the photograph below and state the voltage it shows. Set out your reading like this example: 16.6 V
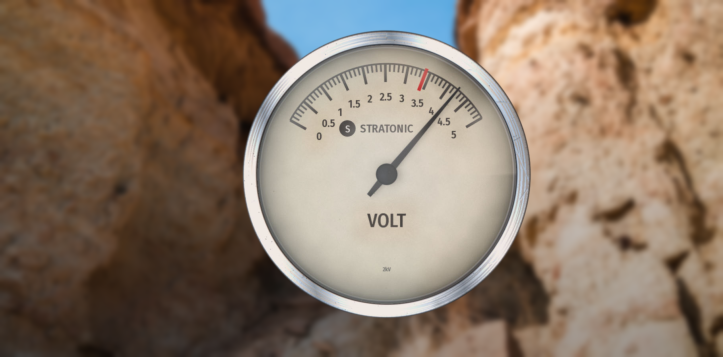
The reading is 4.2 V
